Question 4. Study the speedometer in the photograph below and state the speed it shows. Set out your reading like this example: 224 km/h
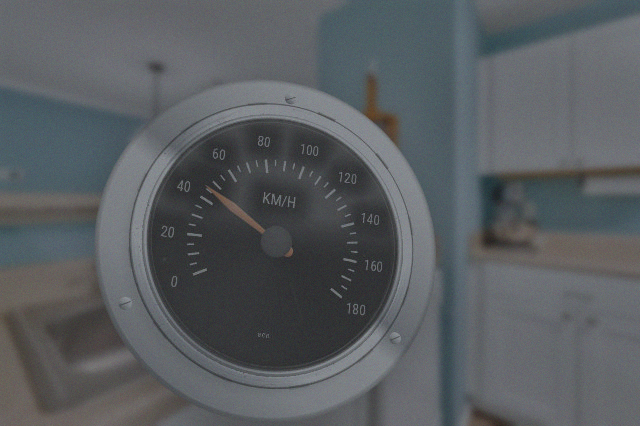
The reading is 45 km/h
